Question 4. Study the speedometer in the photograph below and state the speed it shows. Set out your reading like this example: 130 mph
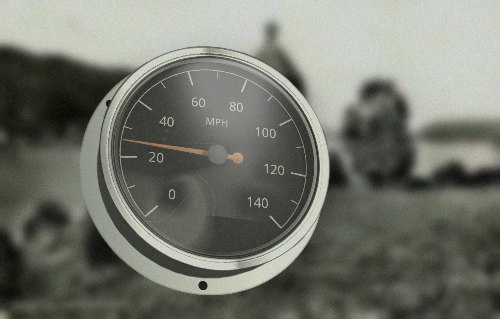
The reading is 25 mph
